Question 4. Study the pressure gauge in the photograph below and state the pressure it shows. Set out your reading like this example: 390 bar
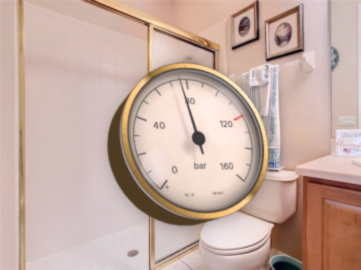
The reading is 75 bar
